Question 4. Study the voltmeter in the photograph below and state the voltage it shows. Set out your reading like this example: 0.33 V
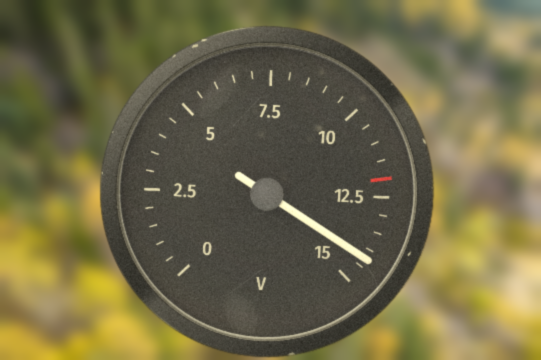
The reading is 14.25 V
